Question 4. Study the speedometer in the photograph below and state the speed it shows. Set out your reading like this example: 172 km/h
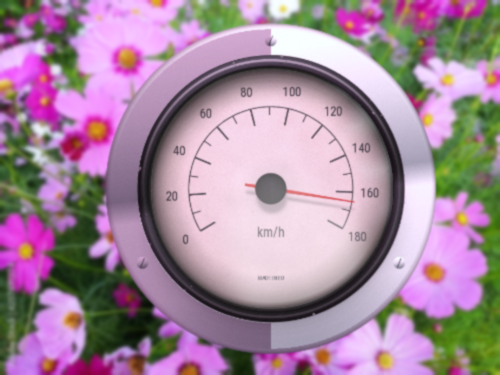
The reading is 165 km/h
